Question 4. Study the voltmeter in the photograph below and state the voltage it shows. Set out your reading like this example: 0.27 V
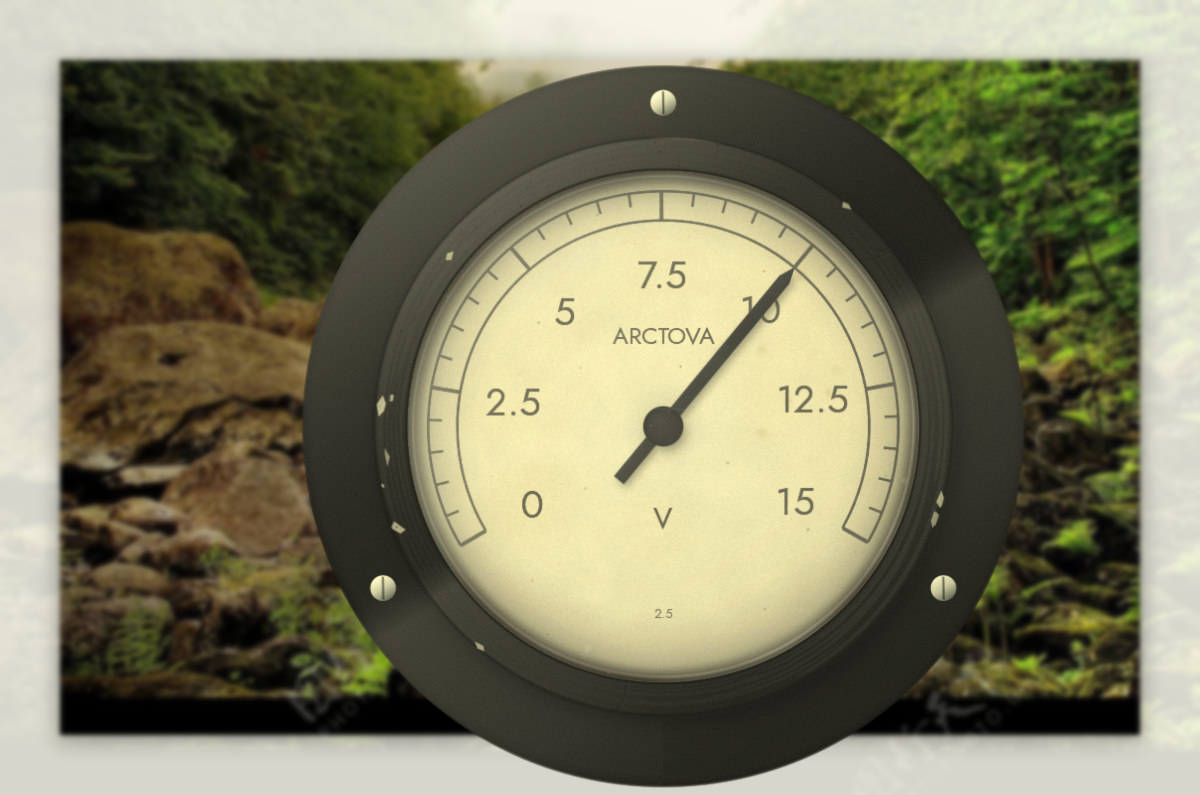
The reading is 10 V
